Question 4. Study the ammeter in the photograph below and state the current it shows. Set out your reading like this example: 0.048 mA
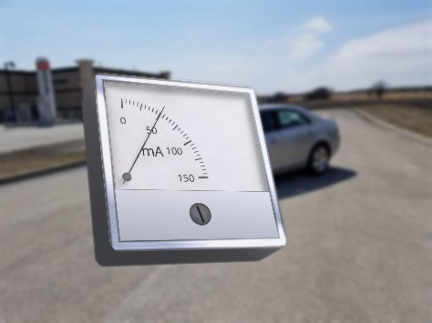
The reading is 50 mA
